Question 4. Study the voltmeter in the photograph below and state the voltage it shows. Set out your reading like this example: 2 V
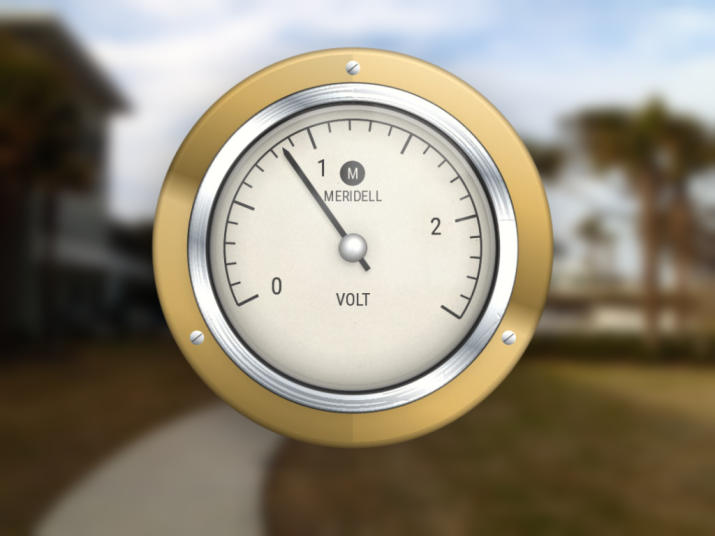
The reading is 0.85 V
